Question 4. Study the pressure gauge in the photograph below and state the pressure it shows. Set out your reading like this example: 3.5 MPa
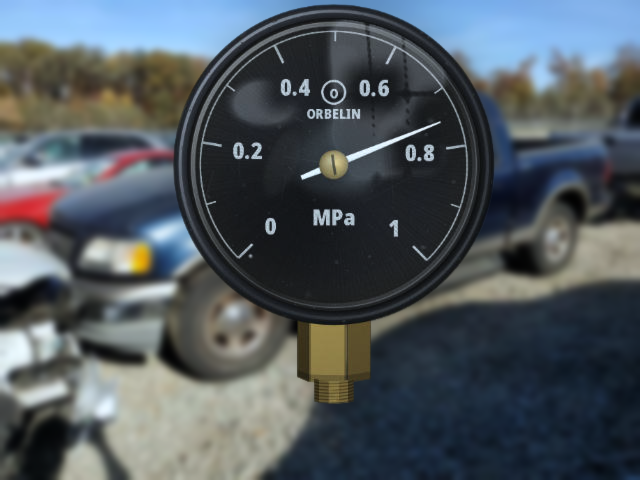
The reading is 0.75 MPa
